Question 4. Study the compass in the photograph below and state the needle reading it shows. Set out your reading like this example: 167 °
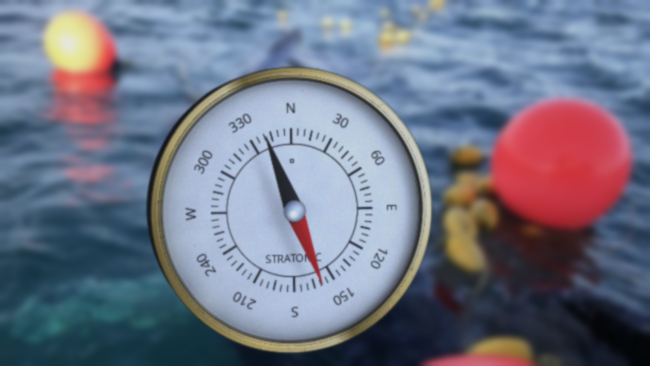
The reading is 160 °
